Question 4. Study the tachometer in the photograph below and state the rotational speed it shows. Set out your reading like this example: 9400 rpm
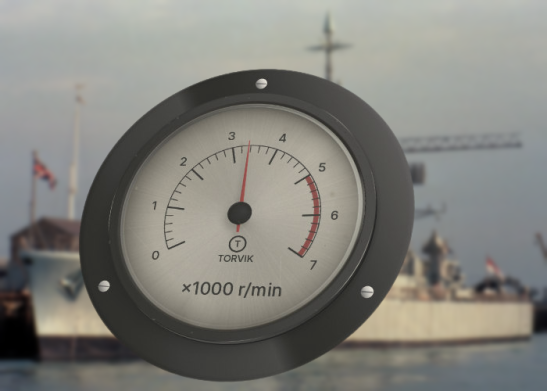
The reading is 3400 rpm
